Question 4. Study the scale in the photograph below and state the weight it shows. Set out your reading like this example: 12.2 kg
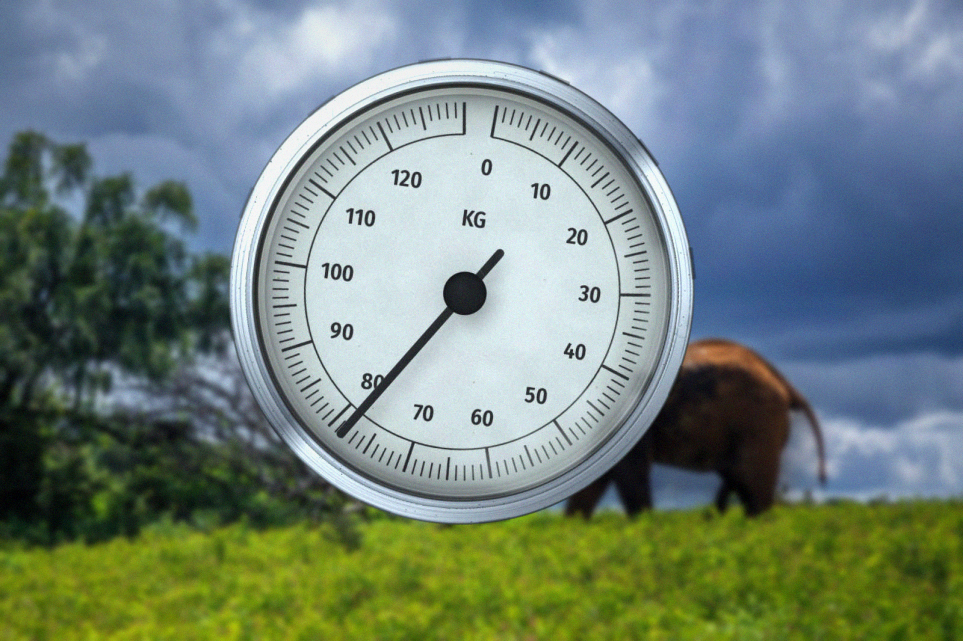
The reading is 78.5 kg
